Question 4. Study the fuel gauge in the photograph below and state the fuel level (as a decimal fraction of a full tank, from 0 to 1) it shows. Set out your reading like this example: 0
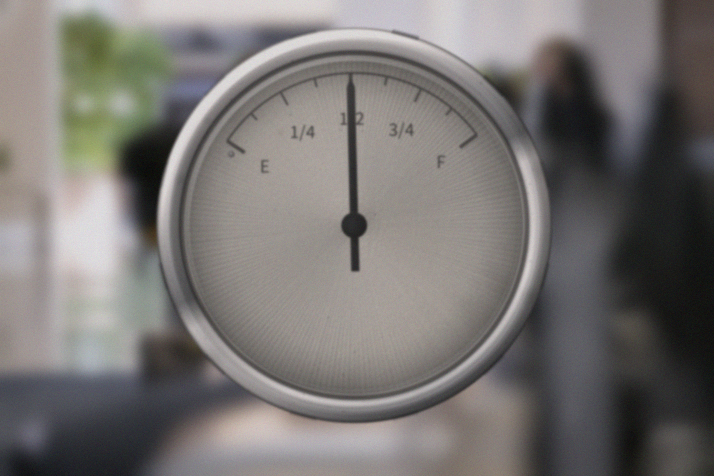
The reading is 0.5
